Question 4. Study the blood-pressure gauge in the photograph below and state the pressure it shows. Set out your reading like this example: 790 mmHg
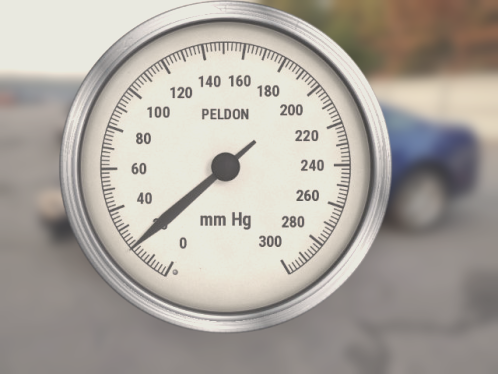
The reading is 20 mmHg
